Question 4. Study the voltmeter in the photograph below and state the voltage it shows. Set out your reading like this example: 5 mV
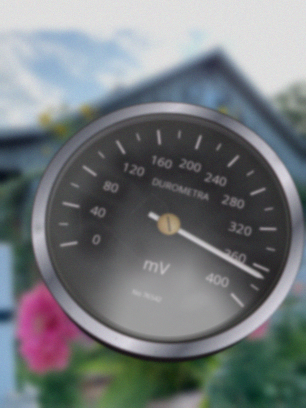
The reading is 370 mV
